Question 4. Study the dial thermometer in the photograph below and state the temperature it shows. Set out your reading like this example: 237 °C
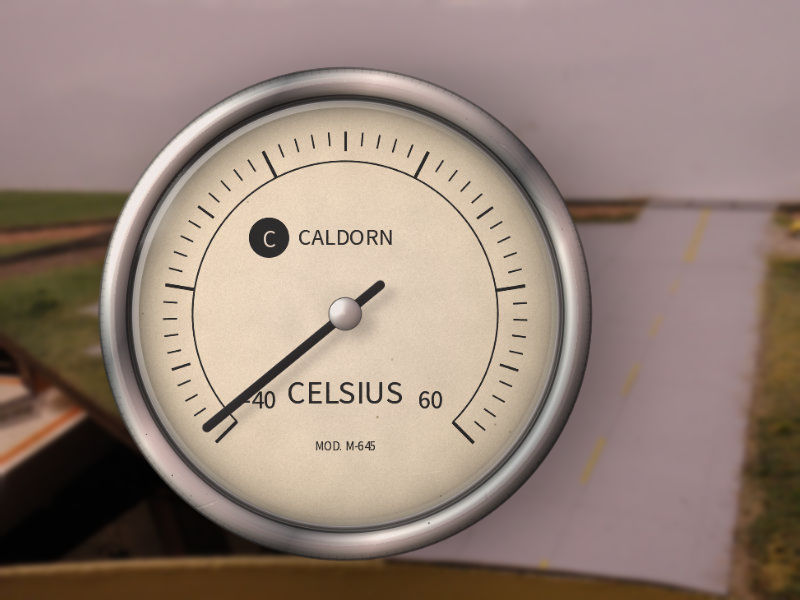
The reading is -38 °C
